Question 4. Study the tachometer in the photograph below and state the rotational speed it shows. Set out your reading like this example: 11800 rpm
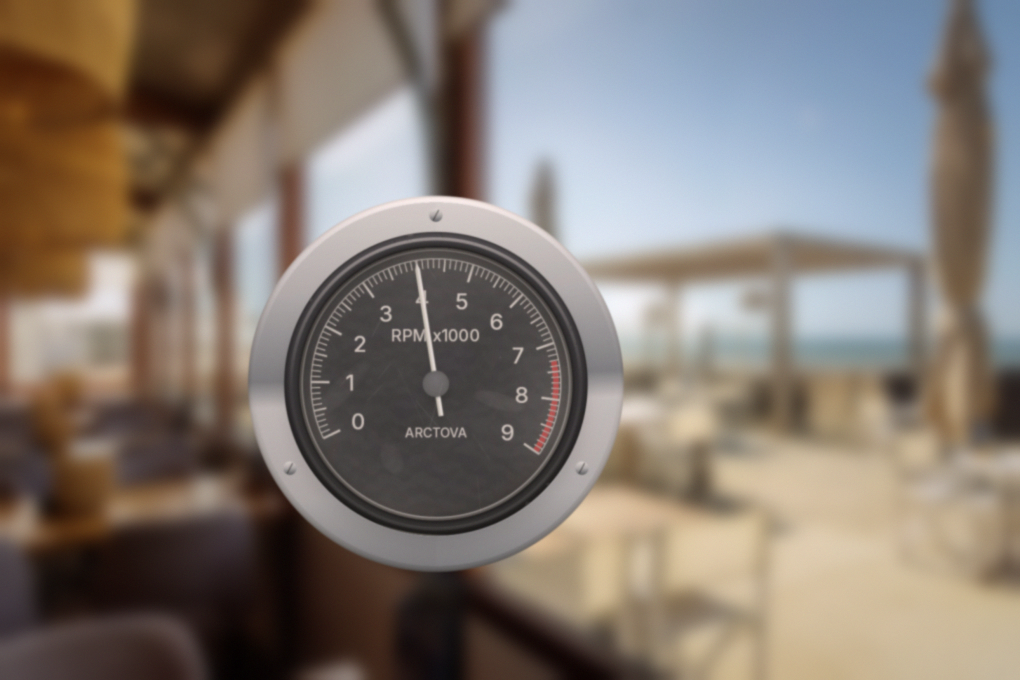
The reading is 4000 rpm
